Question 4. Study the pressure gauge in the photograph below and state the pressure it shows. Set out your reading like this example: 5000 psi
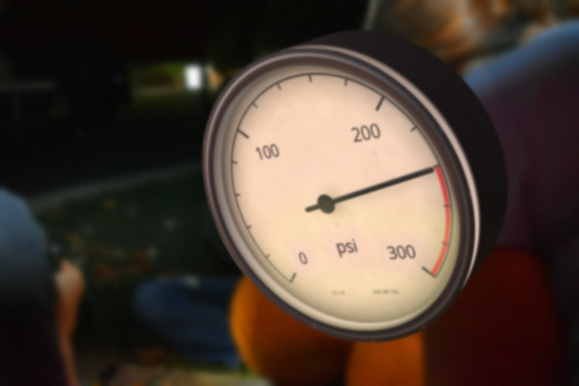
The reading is 240 psi
